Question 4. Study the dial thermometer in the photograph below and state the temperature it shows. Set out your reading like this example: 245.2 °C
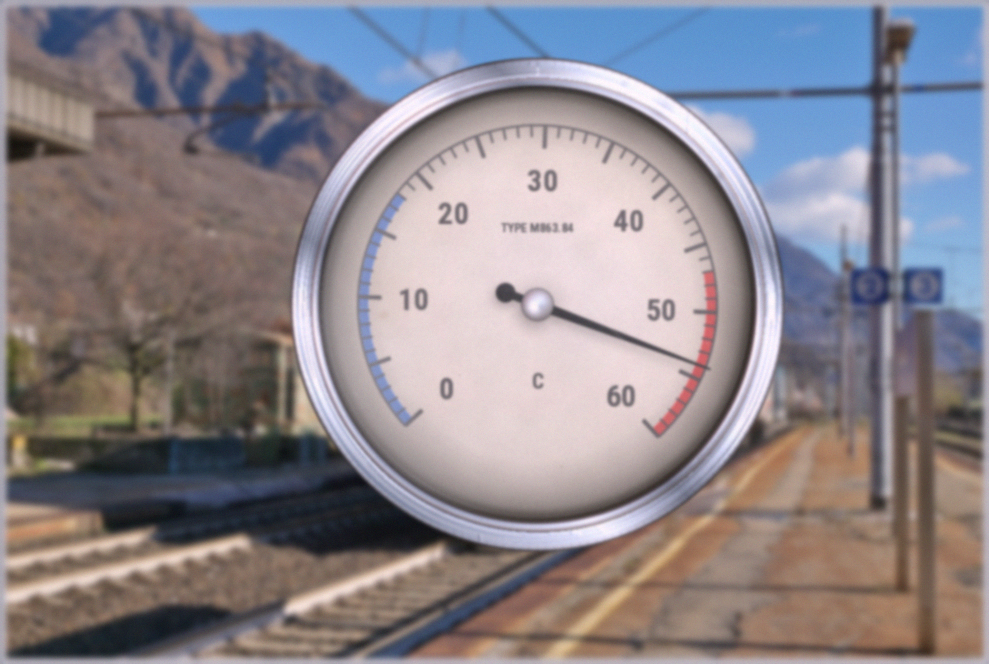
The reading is 54 °C
